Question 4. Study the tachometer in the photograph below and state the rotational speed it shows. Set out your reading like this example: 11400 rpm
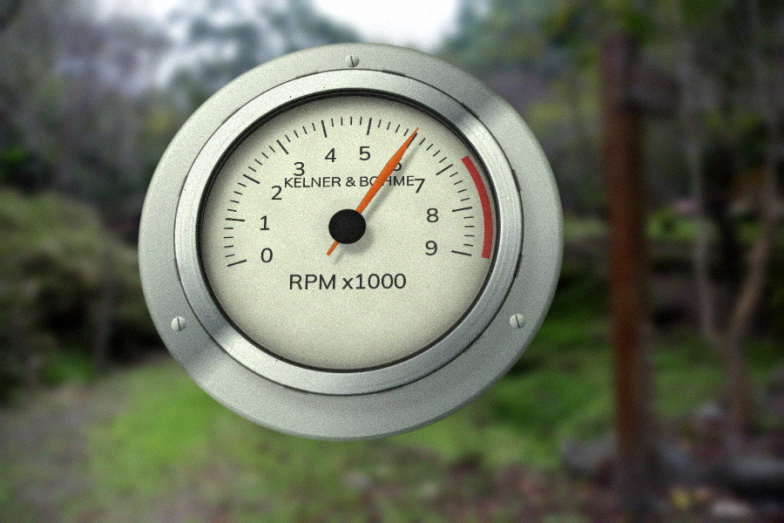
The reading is 6000 rpm
